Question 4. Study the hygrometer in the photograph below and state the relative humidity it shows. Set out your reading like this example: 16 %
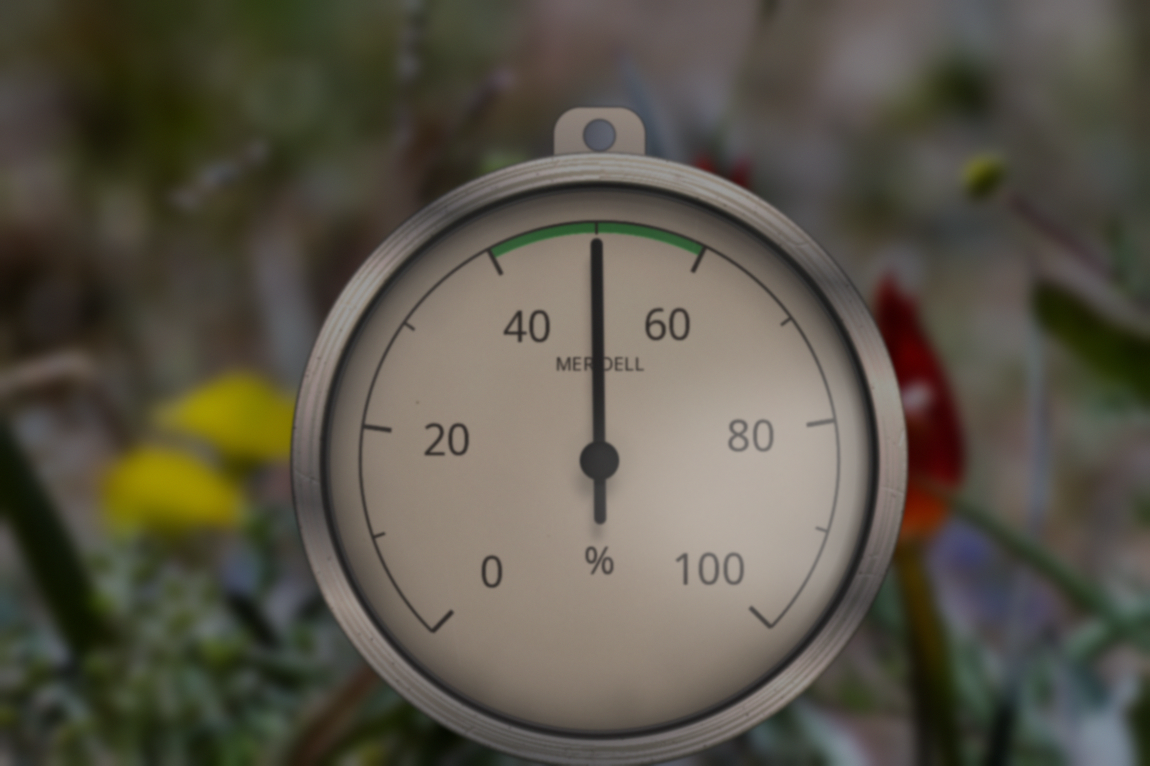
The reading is 50 %
